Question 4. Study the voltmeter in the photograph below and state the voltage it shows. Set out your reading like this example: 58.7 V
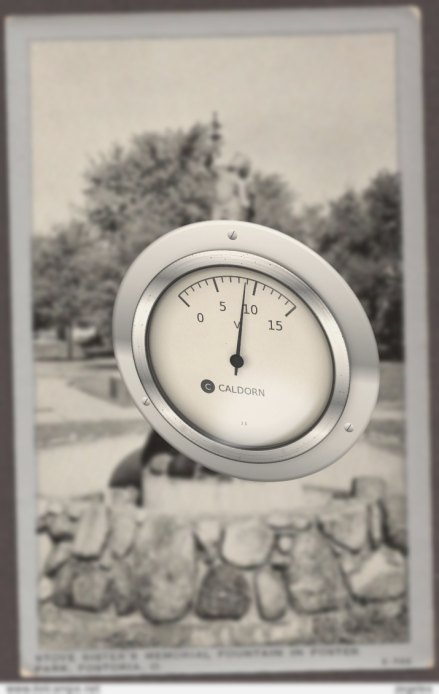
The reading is 9 V
